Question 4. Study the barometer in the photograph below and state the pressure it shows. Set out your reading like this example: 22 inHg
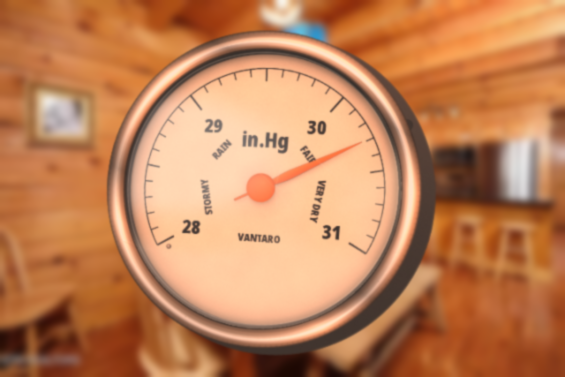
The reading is 30.3 inHg
